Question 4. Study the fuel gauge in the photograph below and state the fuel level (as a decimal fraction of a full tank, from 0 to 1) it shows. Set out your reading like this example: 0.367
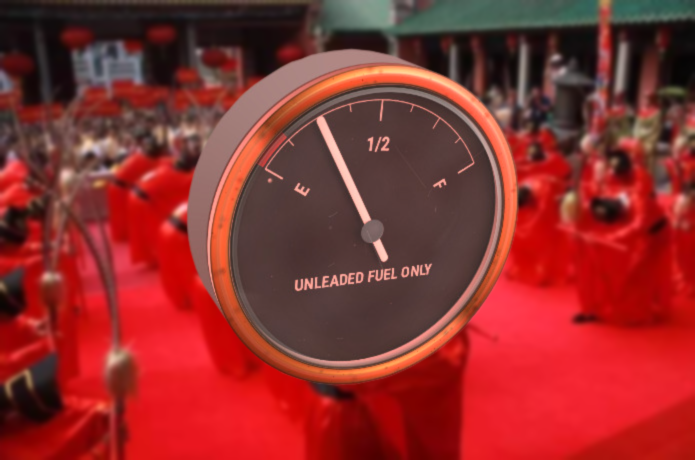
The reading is 0.25
